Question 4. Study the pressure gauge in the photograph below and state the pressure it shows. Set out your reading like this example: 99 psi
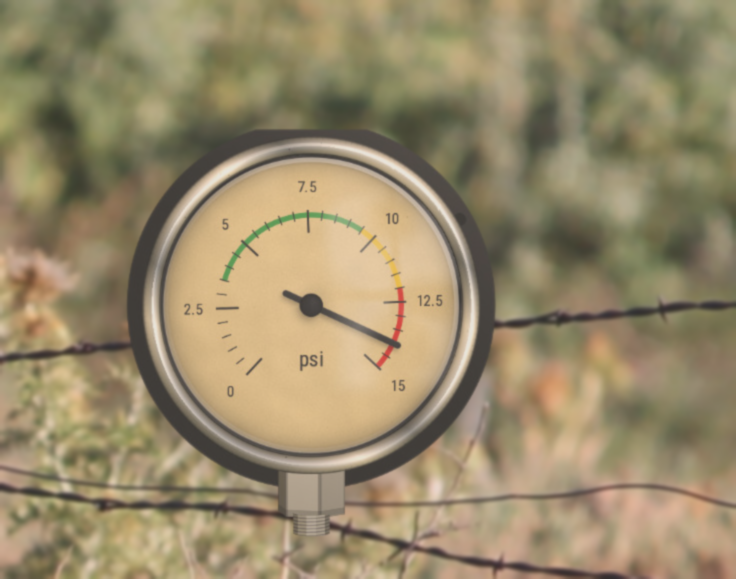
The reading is 14 psi
